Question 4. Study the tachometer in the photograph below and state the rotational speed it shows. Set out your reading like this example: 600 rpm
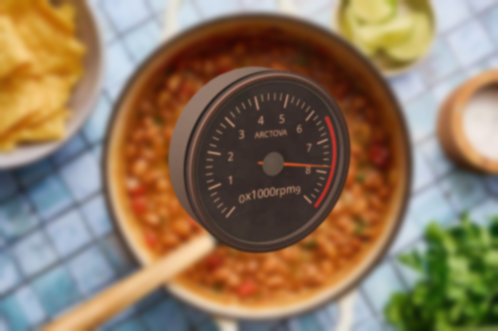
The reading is 7800 rpm
